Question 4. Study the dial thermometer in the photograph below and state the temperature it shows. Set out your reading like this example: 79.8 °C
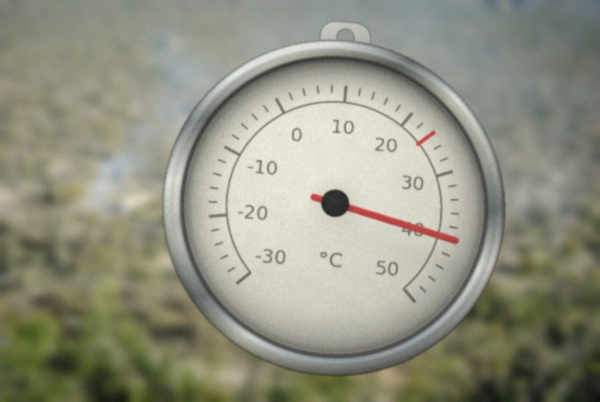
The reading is 40 °C
